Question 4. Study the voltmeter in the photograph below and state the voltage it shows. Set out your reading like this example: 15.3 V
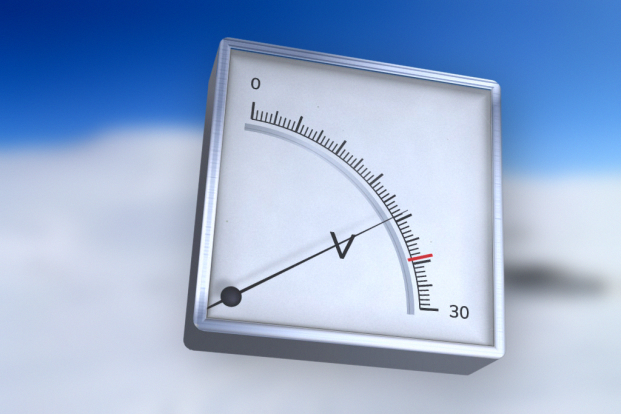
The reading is 19.5 V
